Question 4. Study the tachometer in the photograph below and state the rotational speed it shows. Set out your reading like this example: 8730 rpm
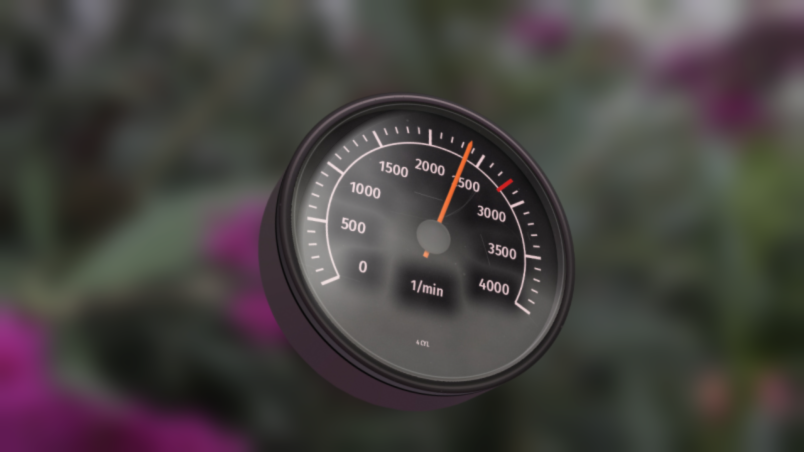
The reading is 2350 rpm
